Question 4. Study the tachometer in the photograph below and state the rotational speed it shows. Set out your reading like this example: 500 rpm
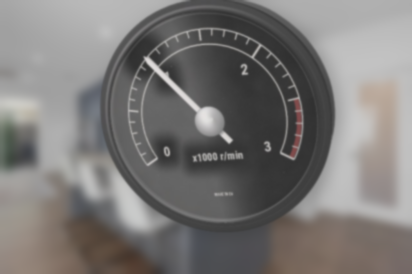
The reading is 1000 rpm
